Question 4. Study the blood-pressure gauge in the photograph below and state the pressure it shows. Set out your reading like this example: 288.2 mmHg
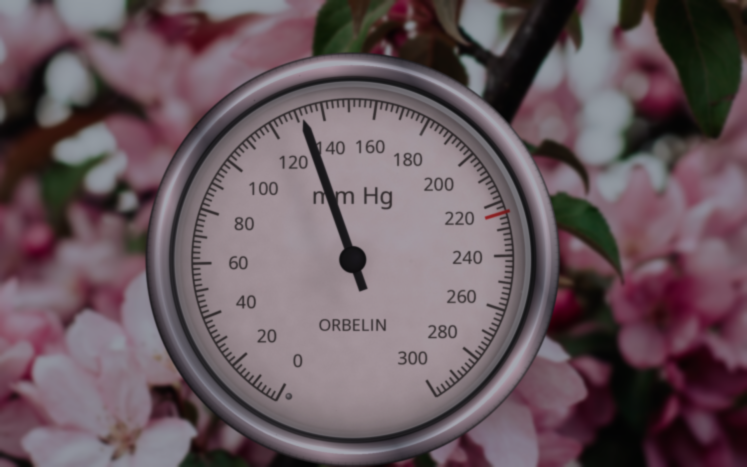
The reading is 132 mmHg
